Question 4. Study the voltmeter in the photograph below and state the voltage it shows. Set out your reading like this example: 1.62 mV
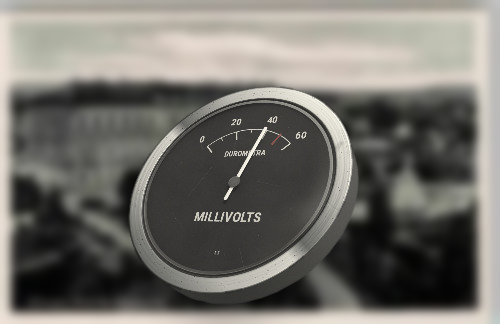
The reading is 40 mV
